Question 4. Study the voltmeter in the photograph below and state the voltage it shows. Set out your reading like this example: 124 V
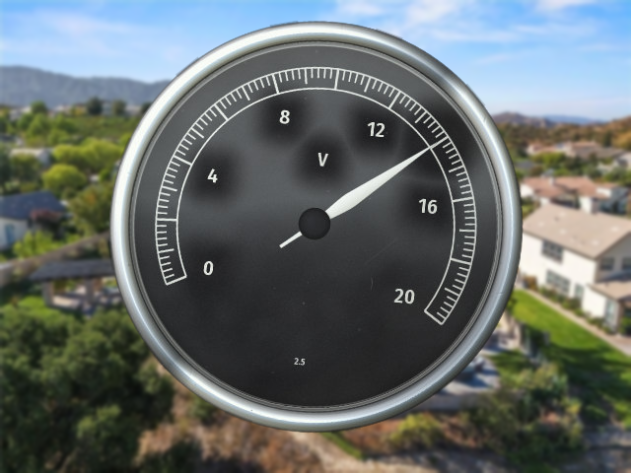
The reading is 14 V
